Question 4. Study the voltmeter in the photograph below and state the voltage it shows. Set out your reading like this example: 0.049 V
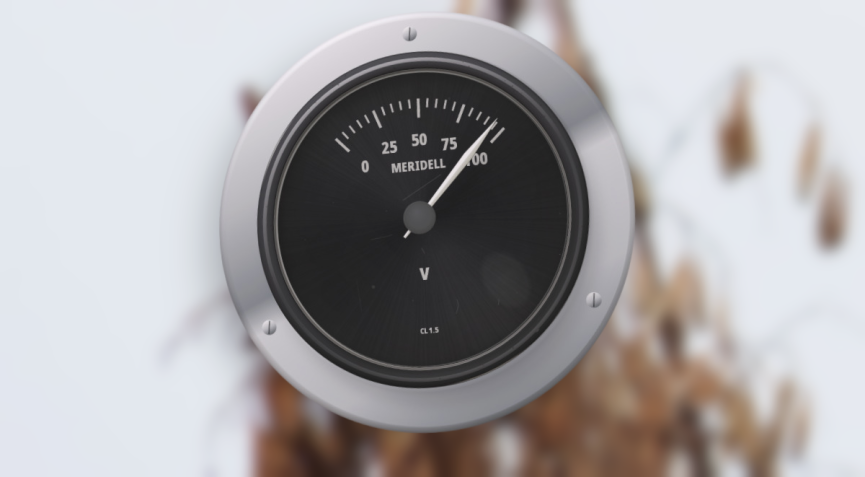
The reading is 95 V
